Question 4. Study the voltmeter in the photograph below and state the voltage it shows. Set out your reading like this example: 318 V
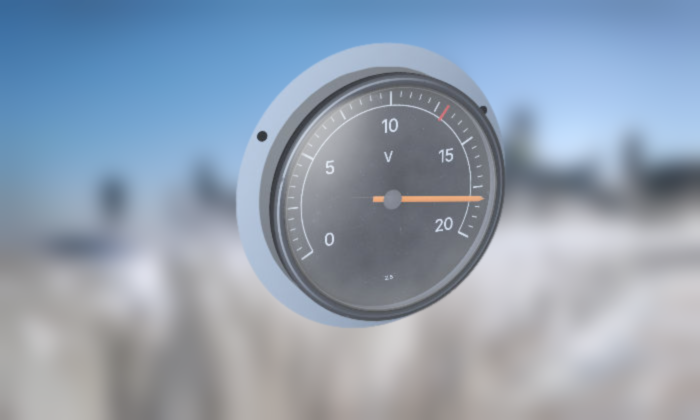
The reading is 18 V
